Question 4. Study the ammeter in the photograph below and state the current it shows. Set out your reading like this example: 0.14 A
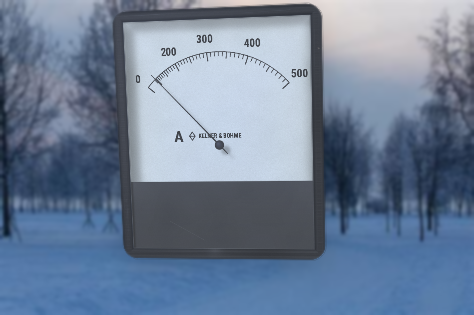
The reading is 100 A
